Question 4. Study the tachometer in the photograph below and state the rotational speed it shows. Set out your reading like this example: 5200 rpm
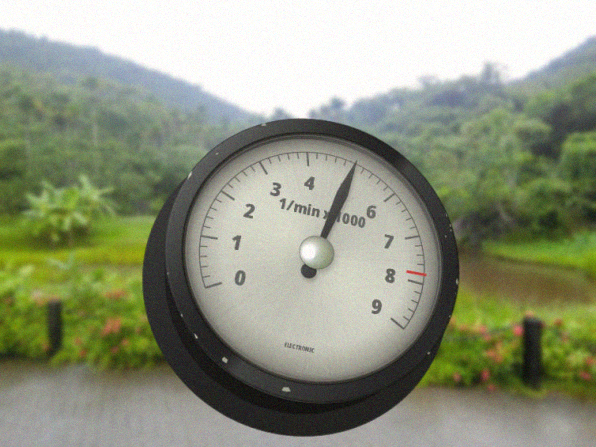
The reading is 5000 rpm
